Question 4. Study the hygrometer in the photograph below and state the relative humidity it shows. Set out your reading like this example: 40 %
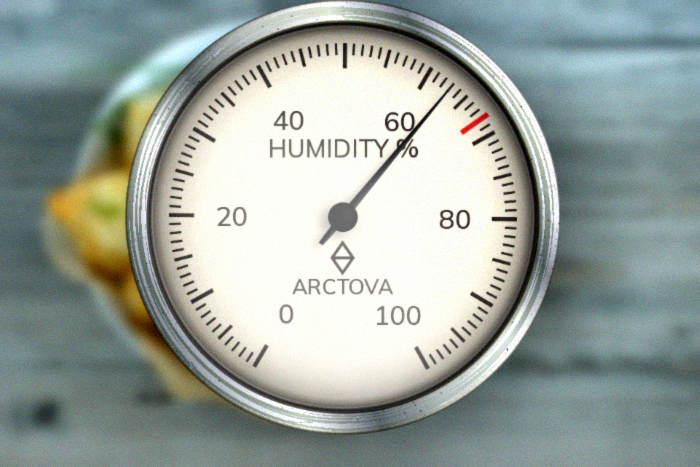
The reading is 63 %
